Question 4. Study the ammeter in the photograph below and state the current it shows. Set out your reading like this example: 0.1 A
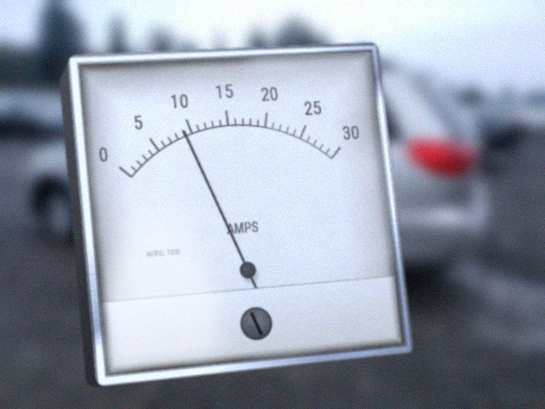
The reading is 9 A
